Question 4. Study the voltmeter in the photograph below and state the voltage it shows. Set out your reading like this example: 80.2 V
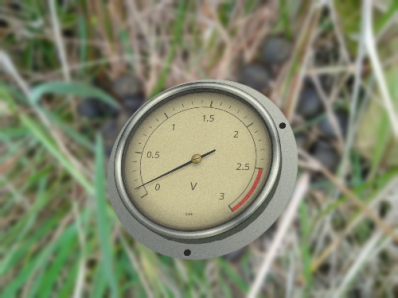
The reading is 0.1 V
